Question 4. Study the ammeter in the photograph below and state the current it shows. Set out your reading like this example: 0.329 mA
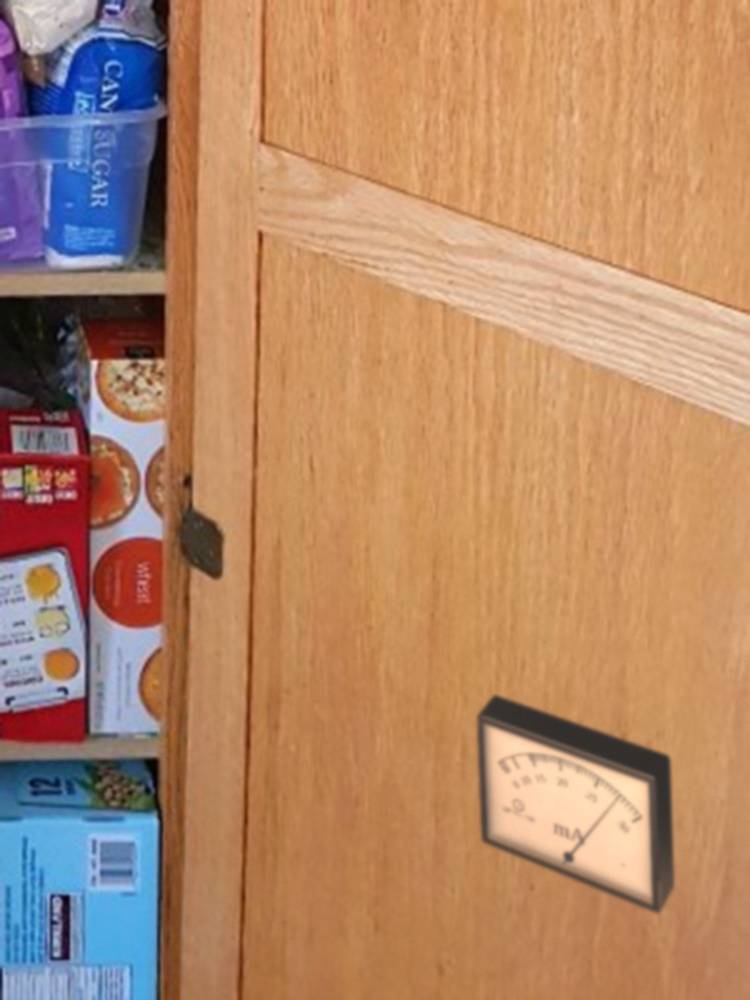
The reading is 27.5 mA
